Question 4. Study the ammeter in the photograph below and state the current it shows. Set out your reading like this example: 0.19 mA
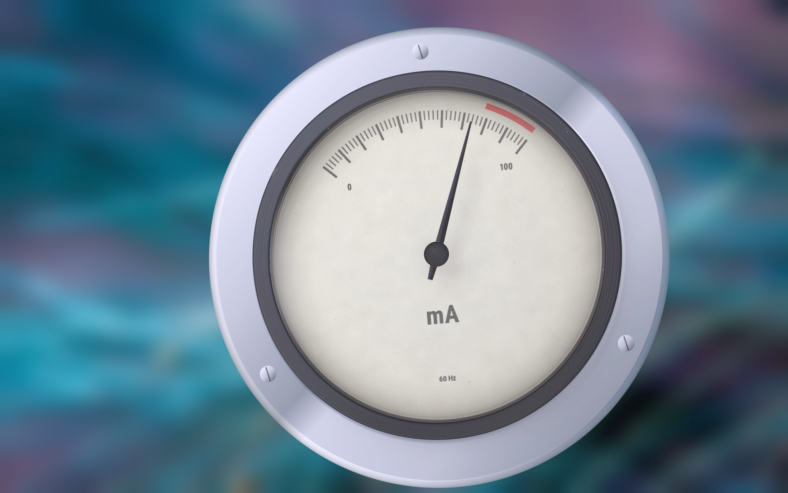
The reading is 74 mA
